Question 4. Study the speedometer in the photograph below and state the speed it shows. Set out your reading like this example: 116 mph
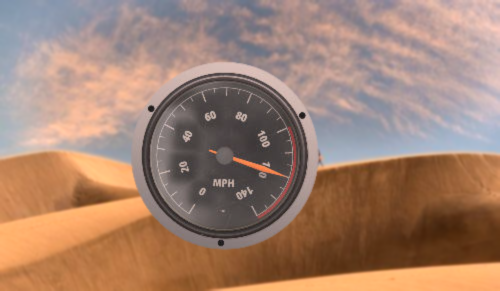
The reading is 120 mph
